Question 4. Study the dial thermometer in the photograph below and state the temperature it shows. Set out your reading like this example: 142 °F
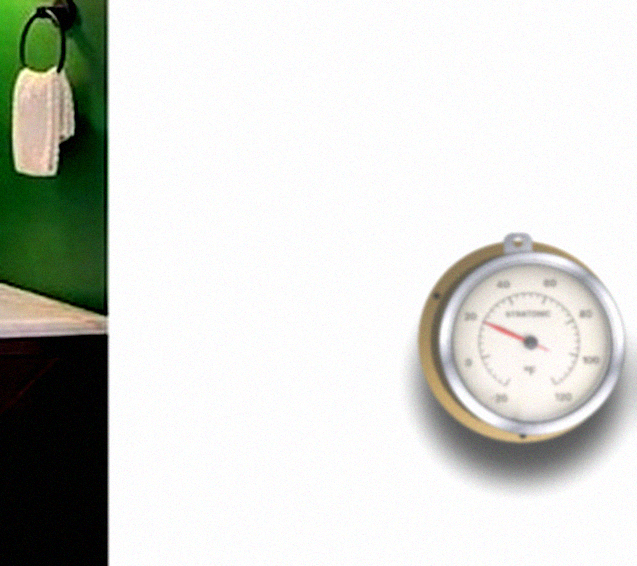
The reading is 20 °F
